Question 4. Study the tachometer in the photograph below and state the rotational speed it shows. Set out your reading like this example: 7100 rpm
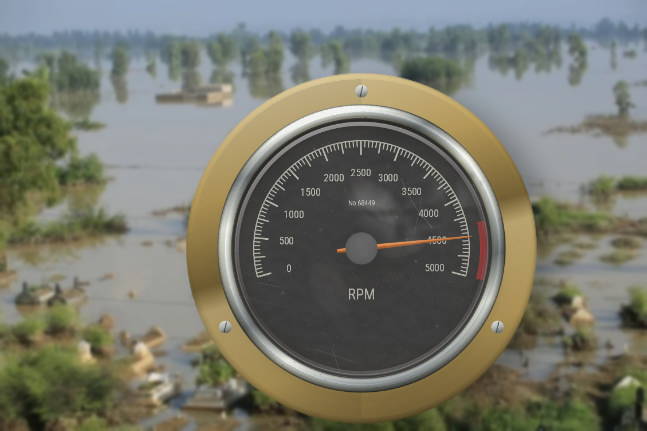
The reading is 4500 rpm
